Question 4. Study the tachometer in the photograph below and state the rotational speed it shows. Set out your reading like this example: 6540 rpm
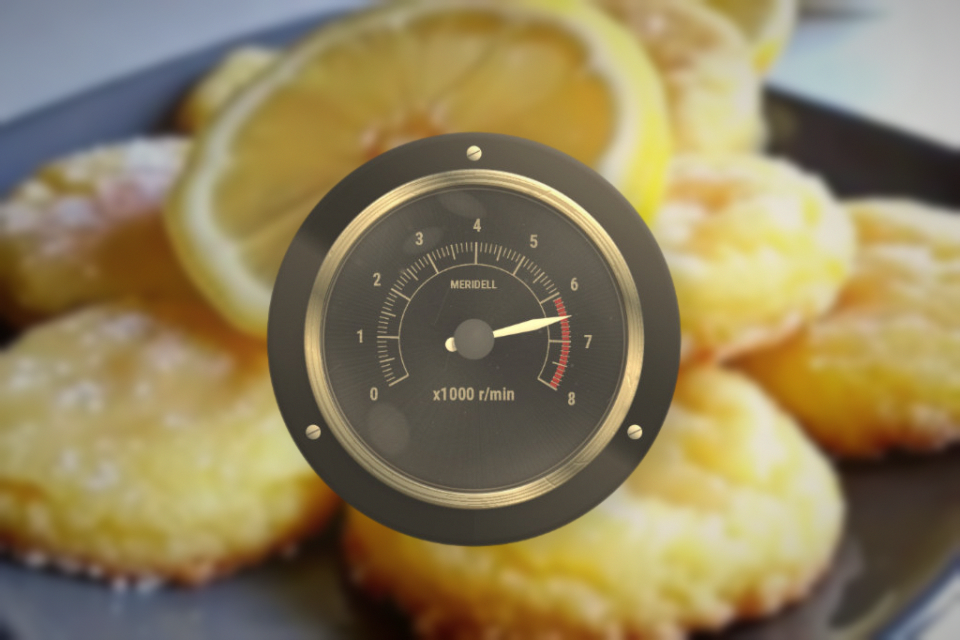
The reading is 6500 rpm
